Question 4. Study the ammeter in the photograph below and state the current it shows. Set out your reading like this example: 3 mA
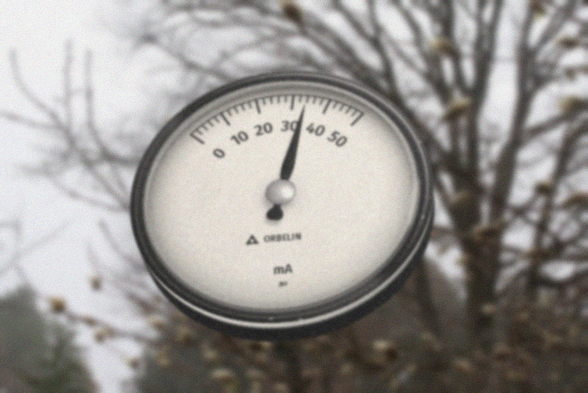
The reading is 34 mA
